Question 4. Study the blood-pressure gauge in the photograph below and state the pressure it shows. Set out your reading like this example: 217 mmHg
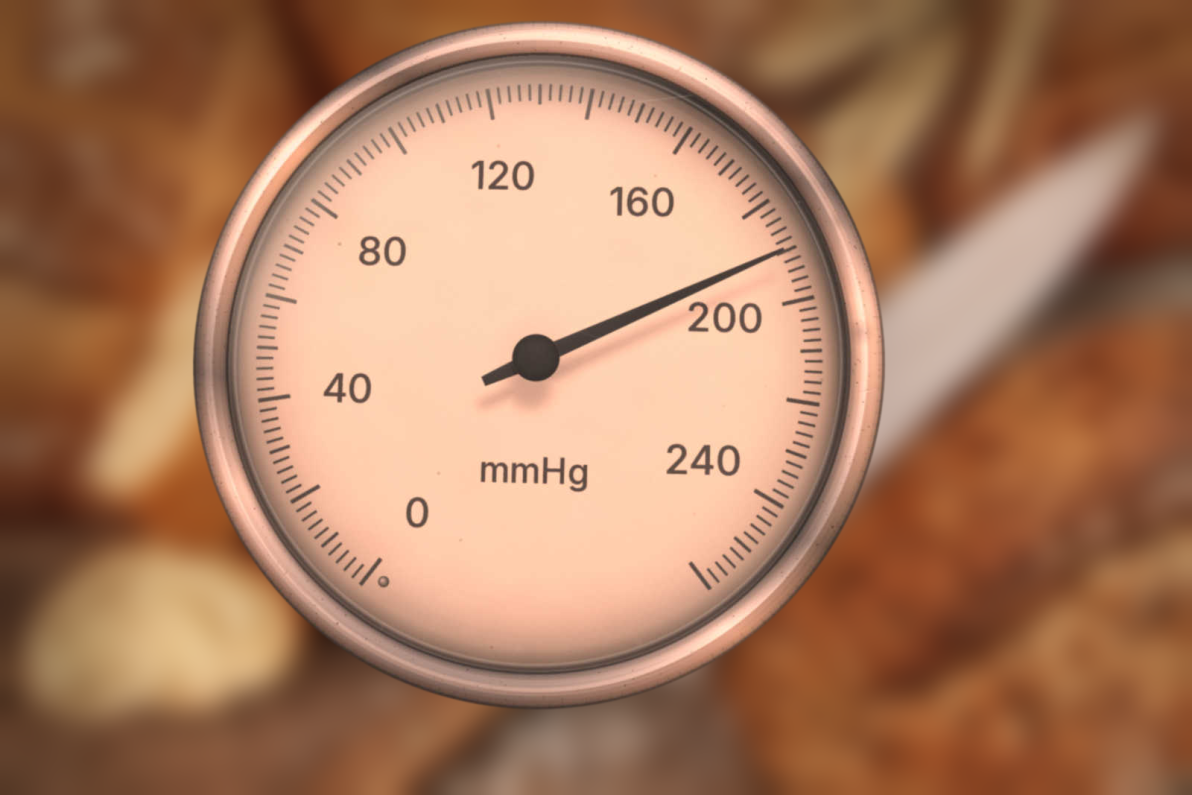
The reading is 190 mmHg
